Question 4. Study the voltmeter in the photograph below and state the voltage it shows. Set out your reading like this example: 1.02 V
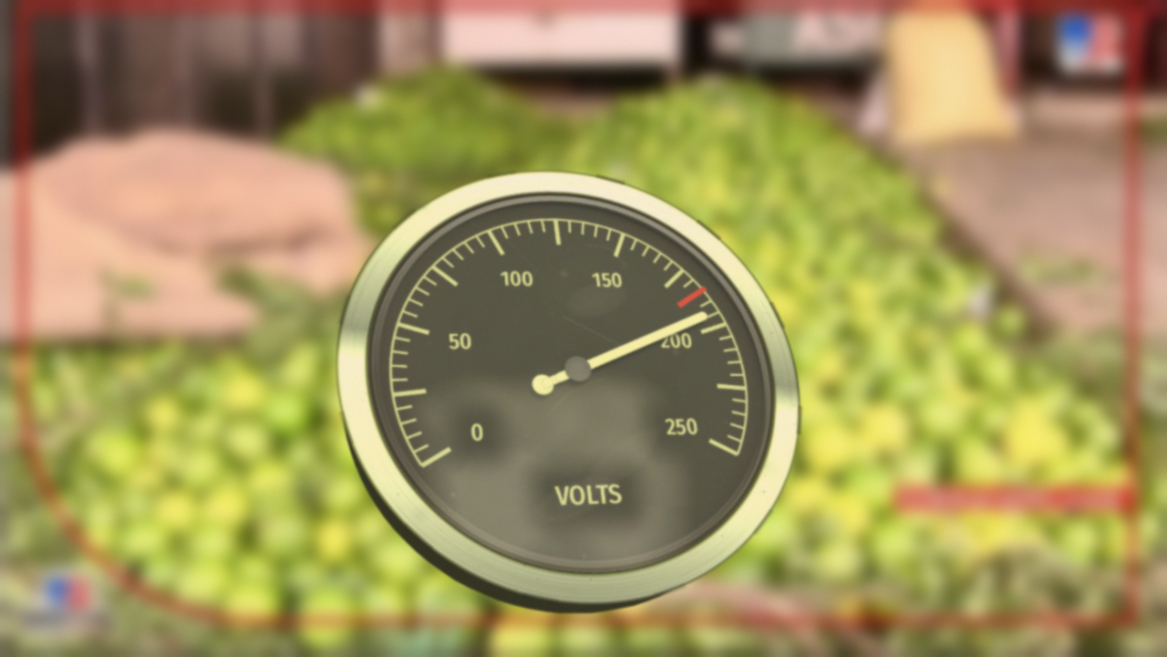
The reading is 195 V
